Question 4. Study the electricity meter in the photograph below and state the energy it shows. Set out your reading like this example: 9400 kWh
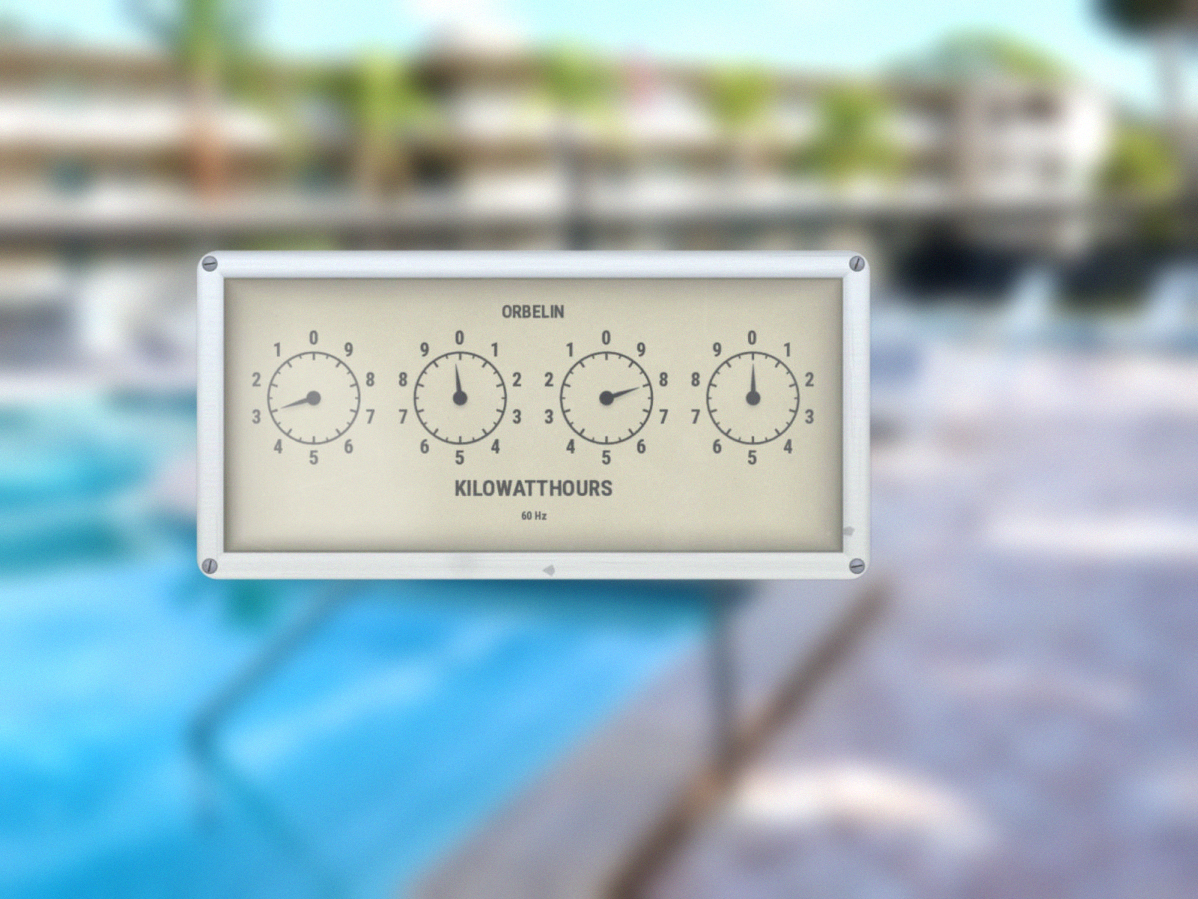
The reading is 2980 kWh
